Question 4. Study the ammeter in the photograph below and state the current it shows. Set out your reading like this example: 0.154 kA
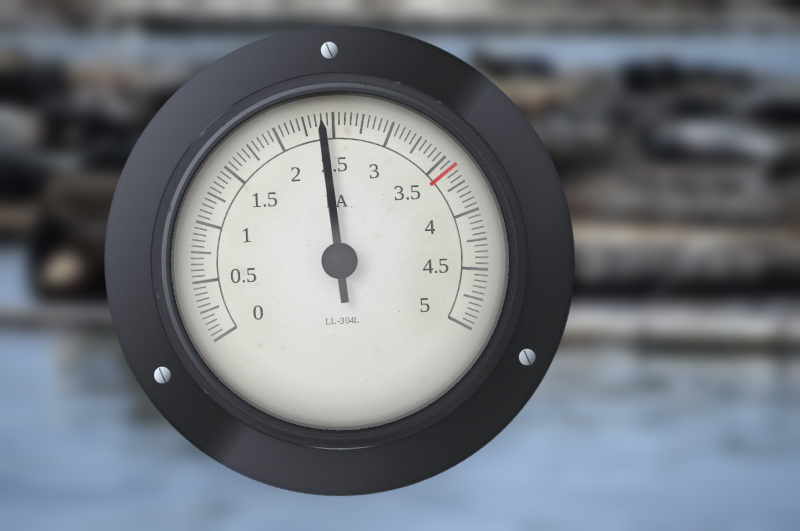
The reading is 2.4 kA
